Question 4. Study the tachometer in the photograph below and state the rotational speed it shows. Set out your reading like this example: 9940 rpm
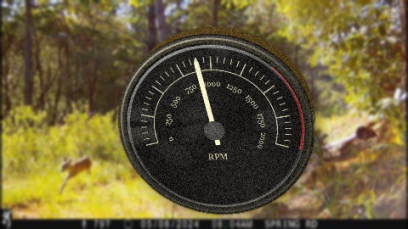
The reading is 900 rpm
